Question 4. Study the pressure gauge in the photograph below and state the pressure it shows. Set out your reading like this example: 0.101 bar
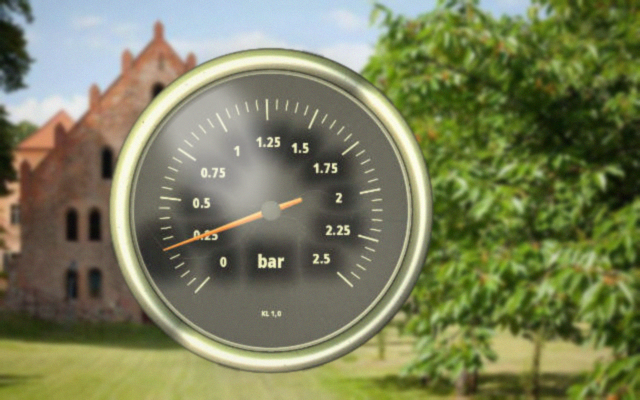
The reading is 0.25 bar
